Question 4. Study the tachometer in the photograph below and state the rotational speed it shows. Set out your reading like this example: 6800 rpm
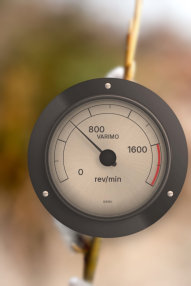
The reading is 600 rpm
